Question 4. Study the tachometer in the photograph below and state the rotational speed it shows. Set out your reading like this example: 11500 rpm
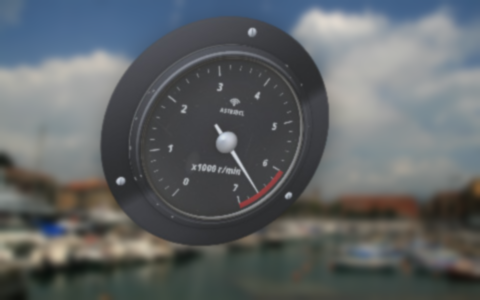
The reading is 6600 rpm
